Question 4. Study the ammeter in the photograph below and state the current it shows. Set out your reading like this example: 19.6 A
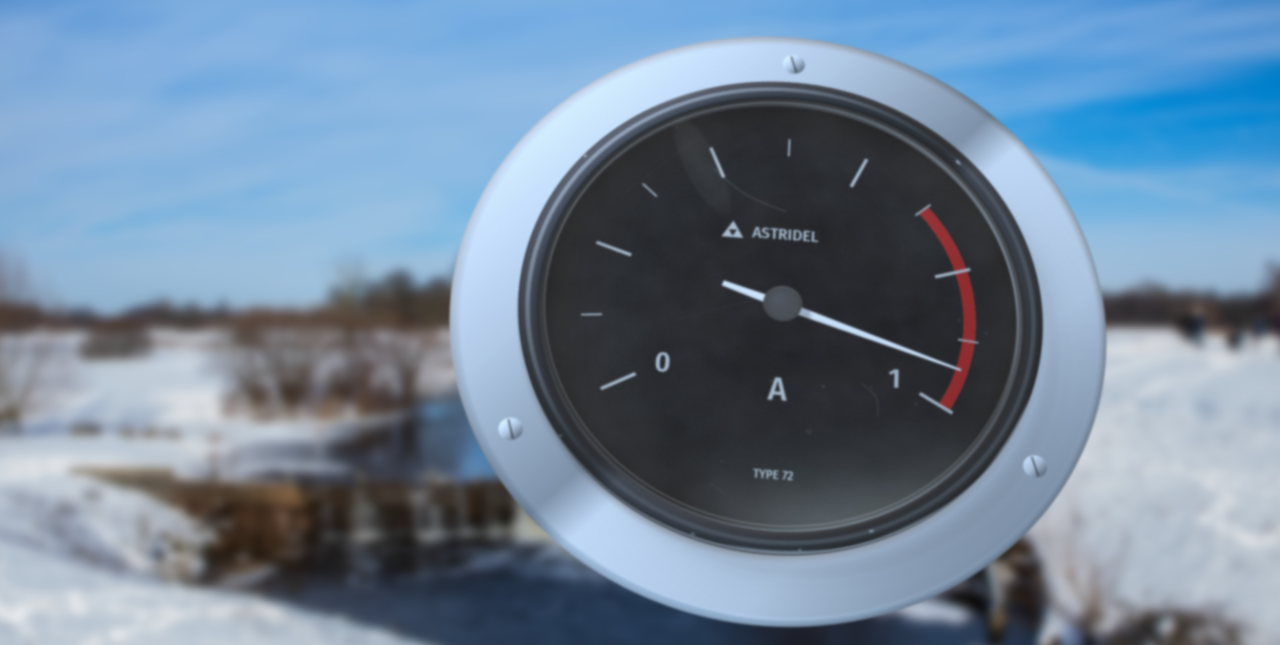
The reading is 0.95 A
